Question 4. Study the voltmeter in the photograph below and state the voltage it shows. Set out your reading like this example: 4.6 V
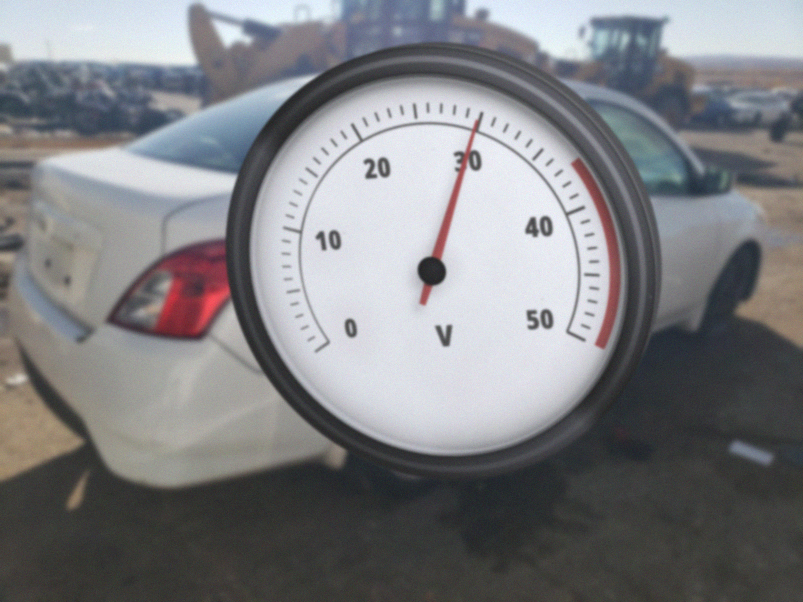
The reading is 30 V
